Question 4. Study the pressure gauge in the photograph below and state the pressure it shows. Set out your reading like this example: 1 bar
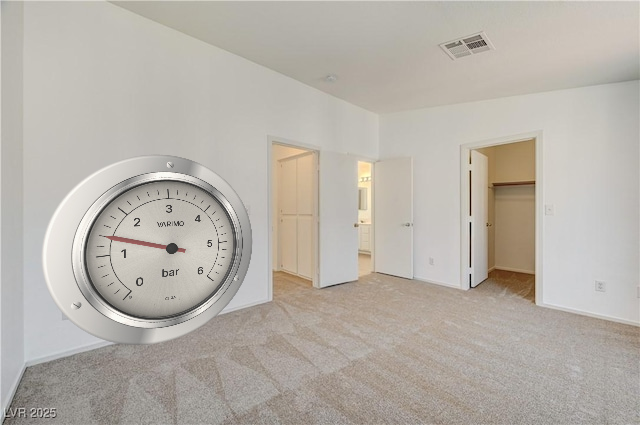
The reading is 1.4 bar
